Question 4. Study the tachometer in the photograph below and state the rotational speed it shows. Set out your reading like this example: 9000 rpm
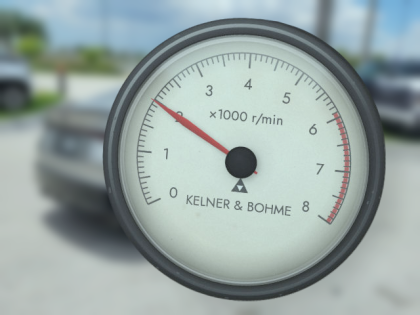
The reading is 2000 rpm
